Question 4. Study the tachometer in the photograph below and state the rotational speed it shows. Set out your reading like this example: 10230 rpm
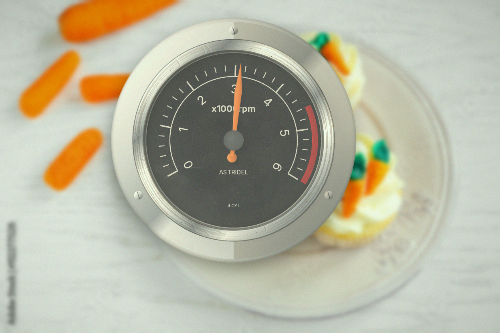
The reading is 3100 rpm
